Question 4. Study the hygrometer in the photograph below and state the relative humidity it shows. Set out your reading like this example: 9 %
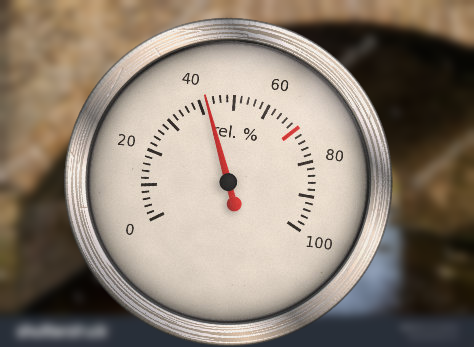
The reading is 42 %
